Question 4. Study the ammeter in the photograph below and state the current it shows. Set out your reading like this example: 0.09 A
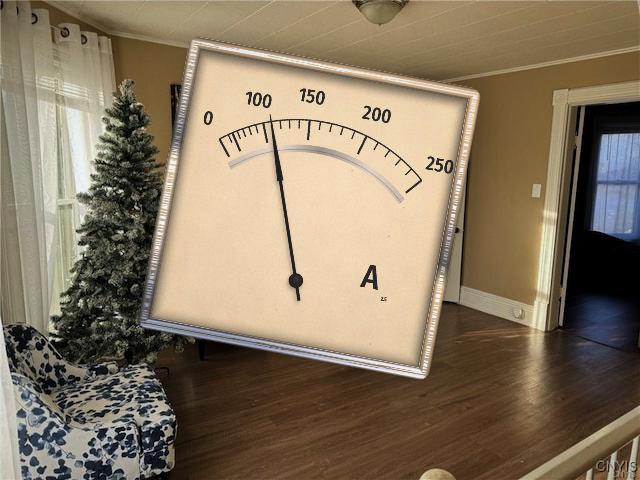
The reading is 110 A
